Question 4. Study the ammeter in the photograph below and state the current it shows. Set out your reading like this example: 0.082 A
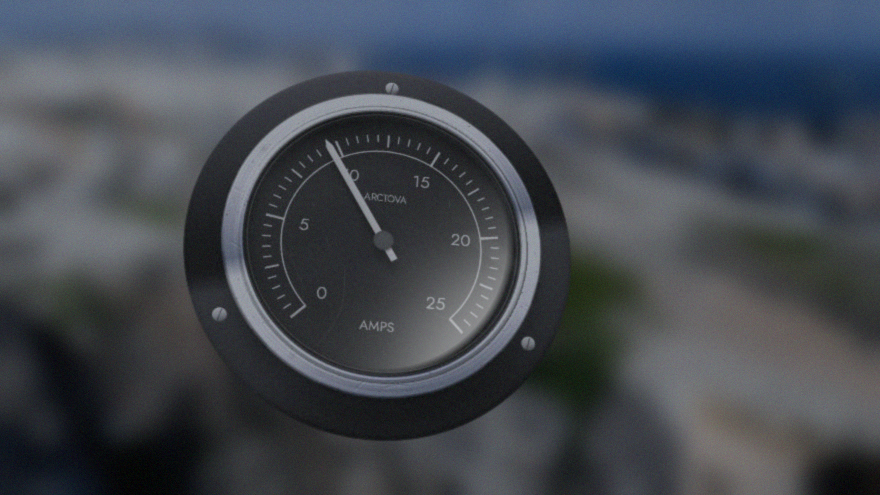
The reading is 9.5 A
